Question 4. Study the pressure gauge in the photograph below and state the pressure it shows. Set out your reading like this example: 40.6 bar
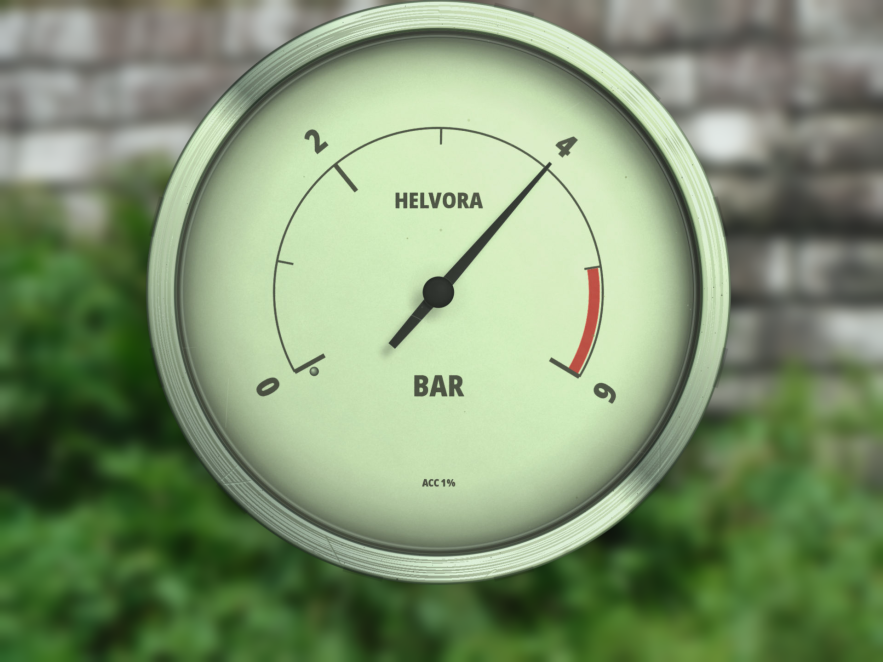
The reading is 4 bar
